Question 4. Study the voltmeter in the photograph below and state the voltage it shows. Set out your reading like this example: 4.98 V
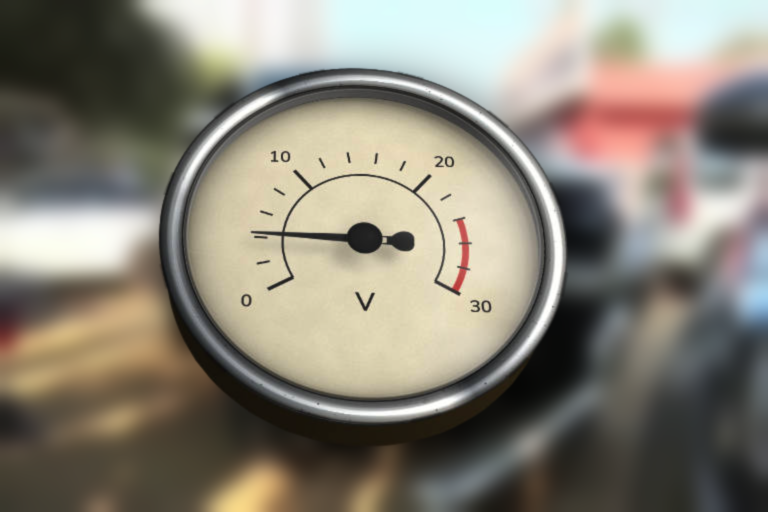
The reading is 4 V
